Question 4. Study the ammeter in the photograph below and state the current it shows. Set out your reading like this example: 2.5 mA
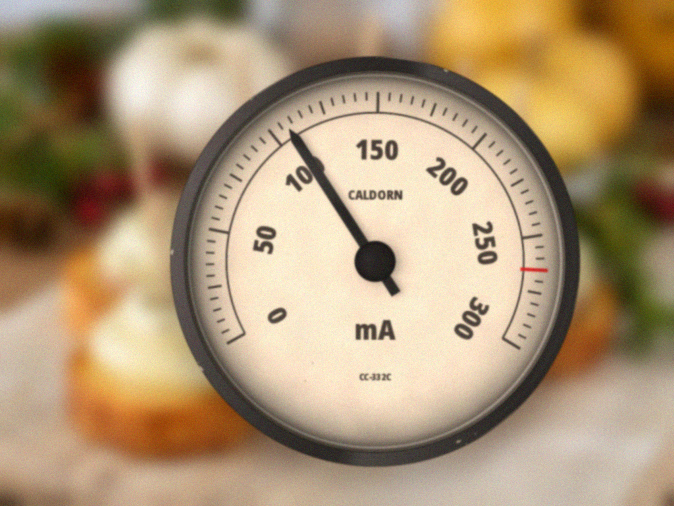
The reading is 107.5 mA
